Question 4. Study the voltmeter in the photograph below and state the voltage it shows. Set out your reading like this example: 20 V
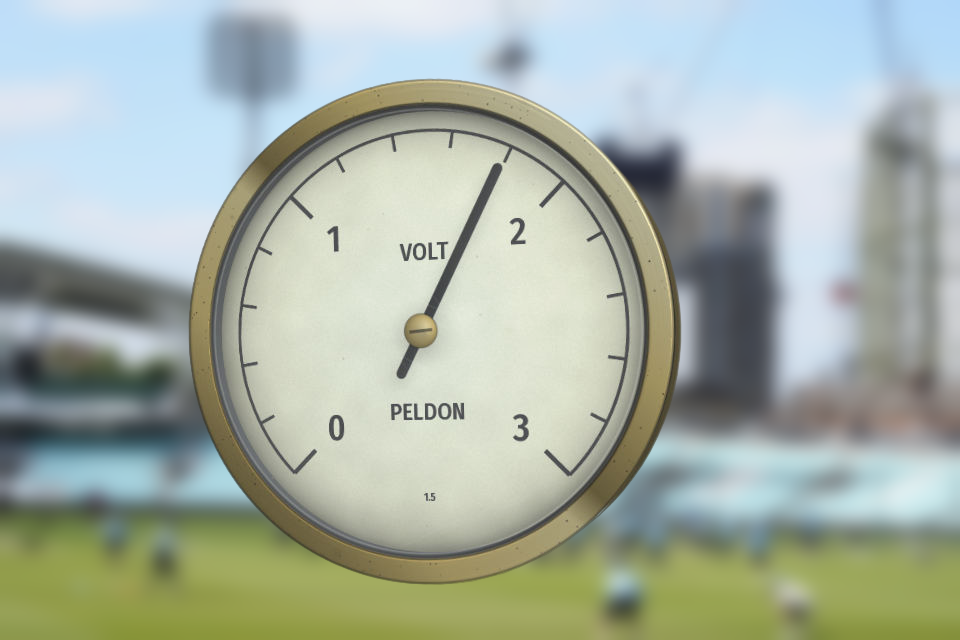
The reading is 1.8 V
